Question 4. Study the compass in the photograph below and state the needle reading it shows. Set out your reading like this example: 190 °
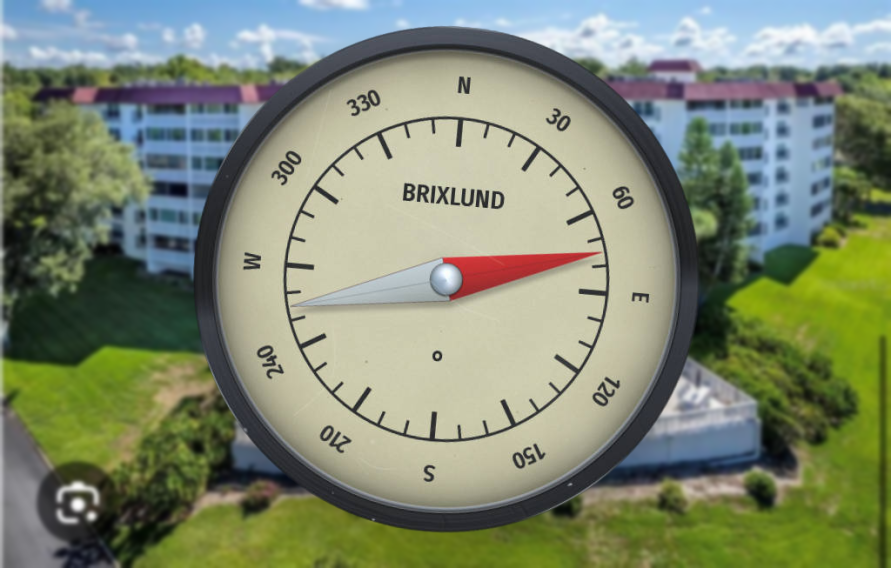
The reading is 75 °
